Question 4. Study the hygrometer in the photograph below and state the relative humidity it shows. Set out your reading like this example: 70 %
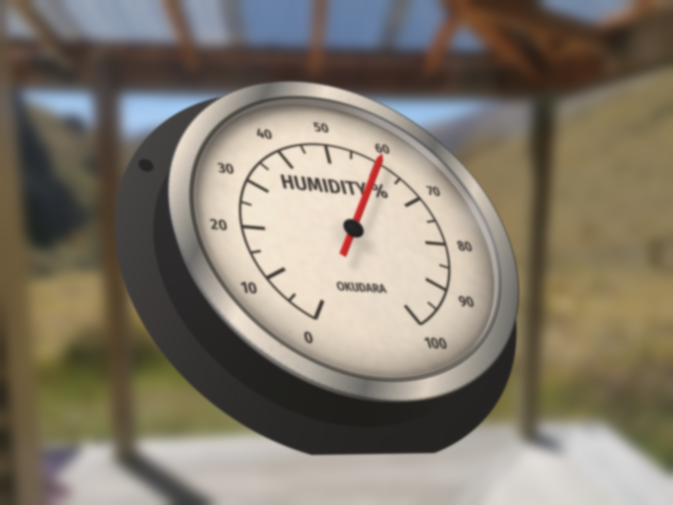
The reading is 60 %
